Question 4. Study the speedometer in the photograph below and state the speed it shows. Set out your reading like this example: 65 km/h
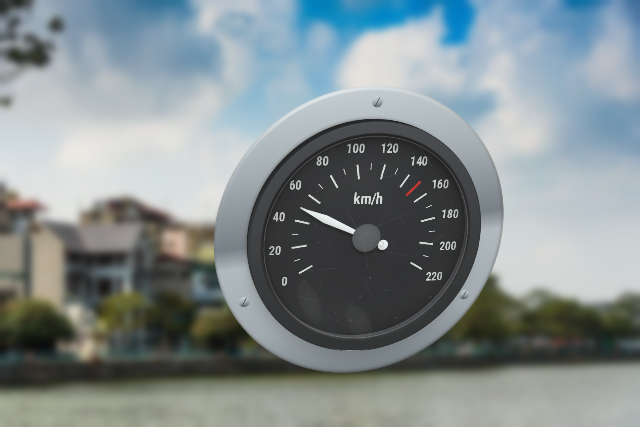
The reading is 50 km/h
